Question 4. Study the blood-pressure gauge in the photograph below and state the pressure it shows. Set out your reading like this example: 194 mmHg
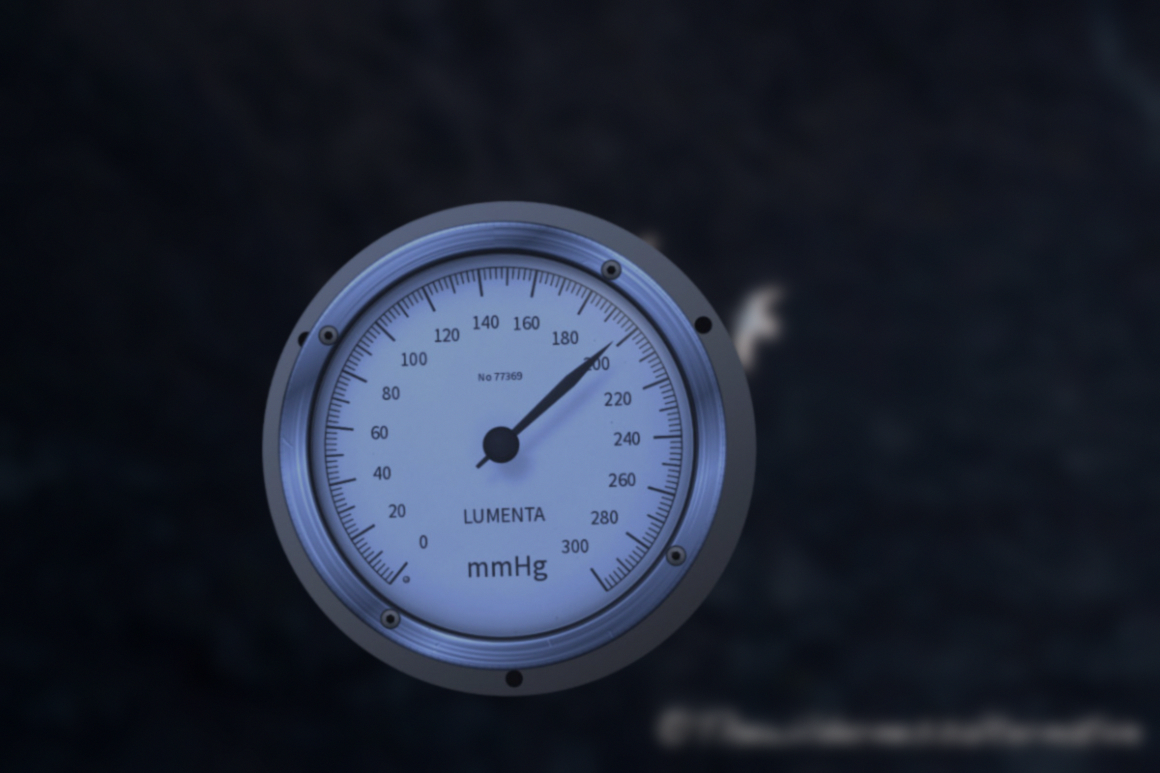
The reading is 198 mmHg
